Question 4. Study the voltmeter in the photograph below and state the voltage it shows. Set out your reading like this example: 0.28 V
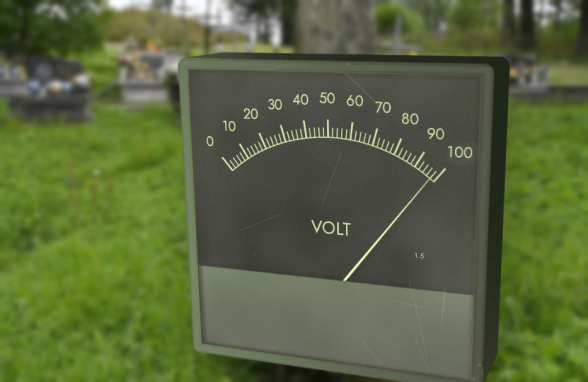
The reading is 98 V
